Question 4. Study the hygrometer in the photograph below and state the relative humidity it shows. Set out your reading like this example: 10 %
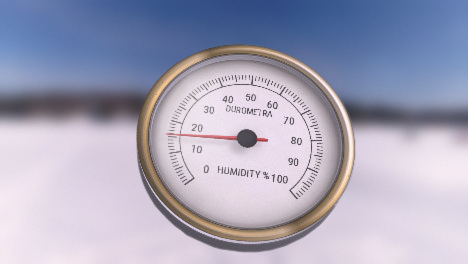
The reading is 15 %
